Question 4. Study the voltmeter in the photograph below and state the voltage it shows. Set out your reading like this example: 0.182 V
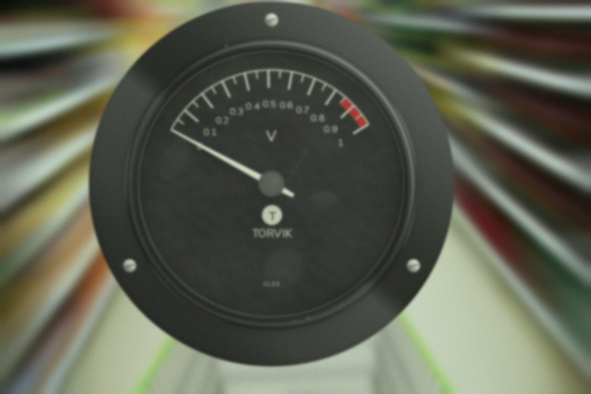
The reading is 0 V
